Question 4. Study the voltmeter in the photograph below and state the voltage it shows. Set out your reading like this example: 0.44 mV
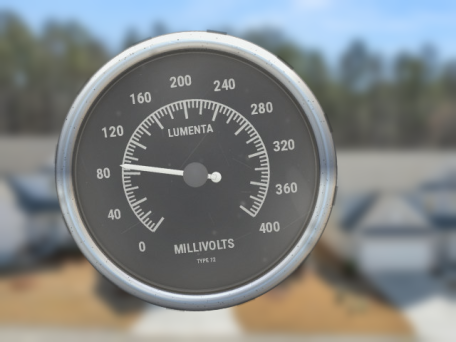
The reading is 90 mV
